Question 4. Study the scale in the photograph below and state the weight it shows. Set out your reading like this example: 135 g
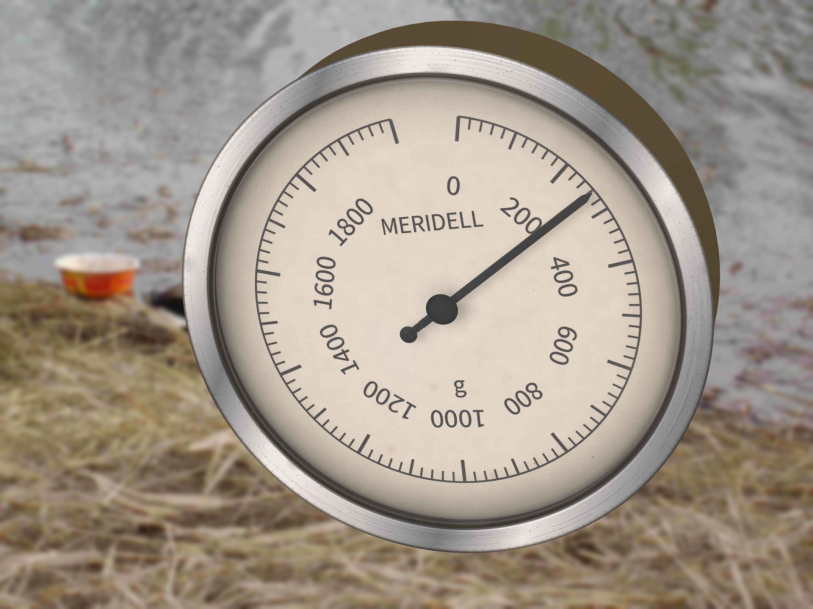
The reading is 260 g
